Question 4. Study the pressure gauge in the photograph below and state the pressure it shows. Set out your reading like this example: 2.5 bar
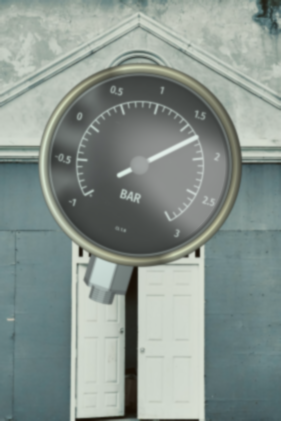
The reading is 1.7 bar
